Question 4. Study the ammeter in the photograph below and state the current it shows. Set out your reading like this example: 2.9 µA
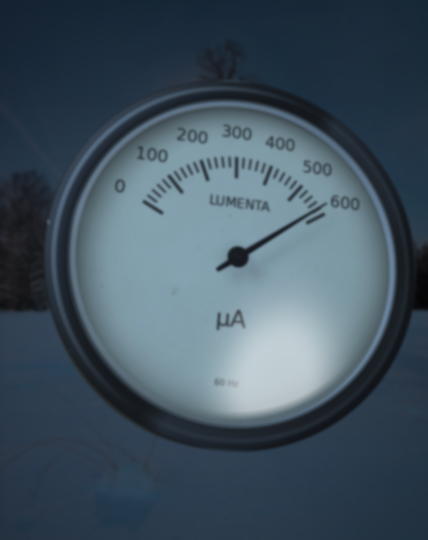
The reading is 580 µA
